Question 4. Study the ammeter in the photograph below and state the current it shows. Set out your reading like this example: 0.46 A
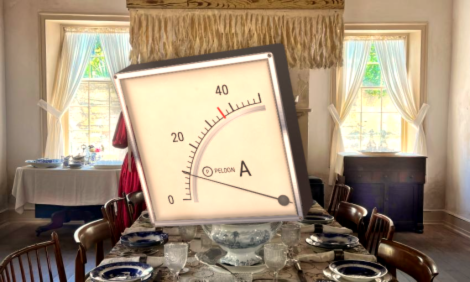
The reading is 10 A
